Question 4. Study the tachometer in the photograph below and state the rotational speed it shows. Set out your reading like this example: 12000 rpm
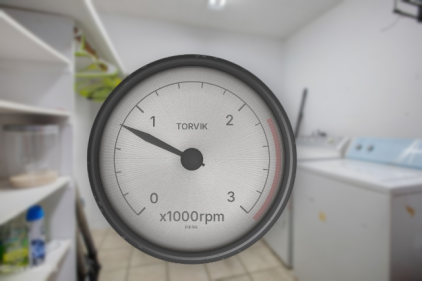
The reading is 800 rpm
